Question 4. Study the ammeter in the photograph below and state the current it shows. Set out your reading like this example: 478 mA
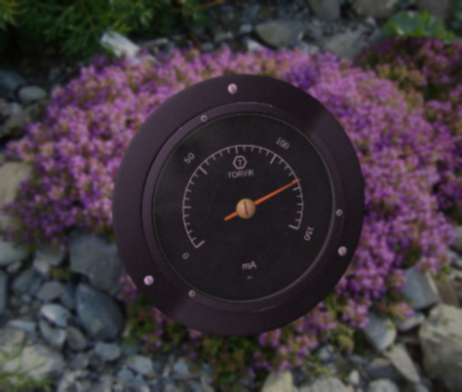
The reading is 120 mA
